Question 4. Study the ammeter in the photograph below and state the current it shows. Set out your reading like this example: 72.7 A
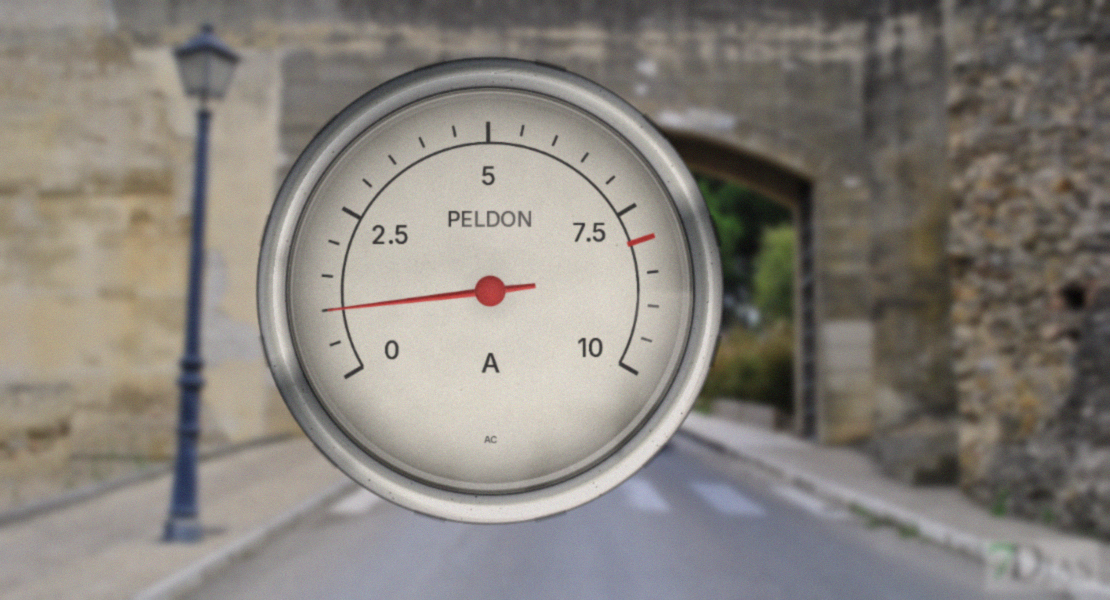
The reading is 1 A
